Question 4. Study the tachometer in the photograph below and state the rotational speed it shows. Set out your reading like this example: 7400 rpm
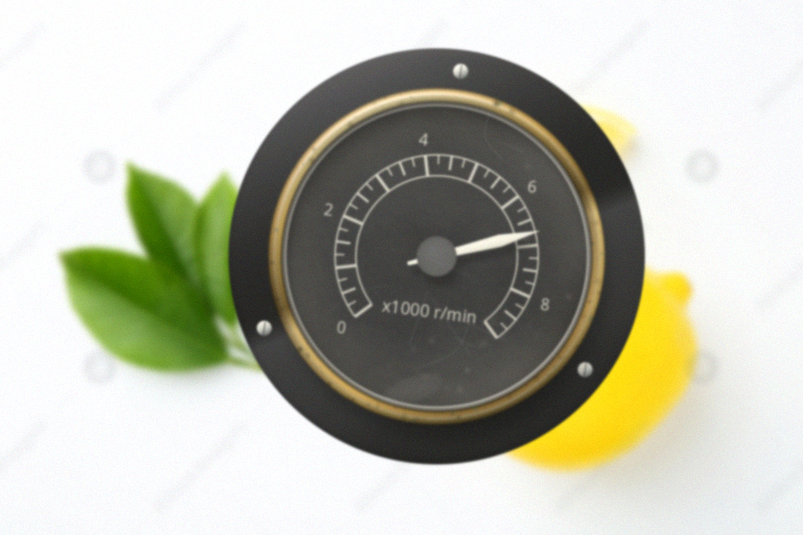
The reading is 6750 rpm
